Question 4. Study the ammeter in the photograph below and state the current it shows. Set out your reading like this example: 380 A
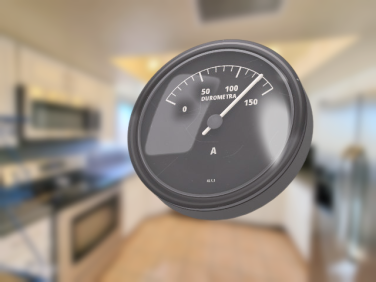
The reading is 130 A
